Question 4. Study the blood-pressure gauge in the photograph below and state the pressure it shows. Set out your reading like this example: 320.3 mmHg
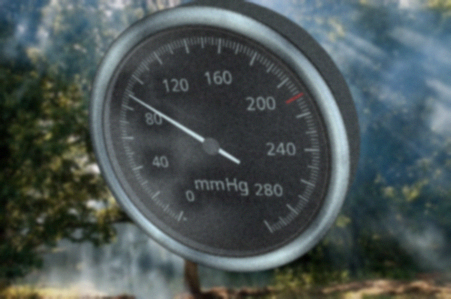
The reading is 90 mmHg
